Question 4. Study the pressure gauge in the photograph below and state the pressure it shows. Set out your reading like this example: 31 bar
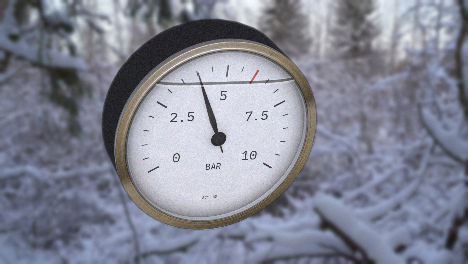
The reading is 4 bar
